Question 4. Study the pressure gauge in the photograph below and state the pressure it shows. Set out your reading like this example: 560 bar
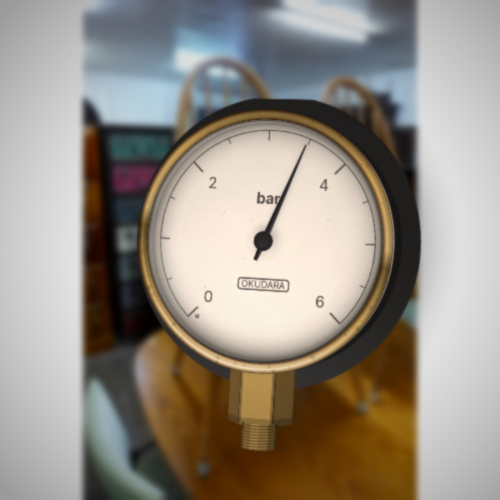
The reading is 3.5 bar
